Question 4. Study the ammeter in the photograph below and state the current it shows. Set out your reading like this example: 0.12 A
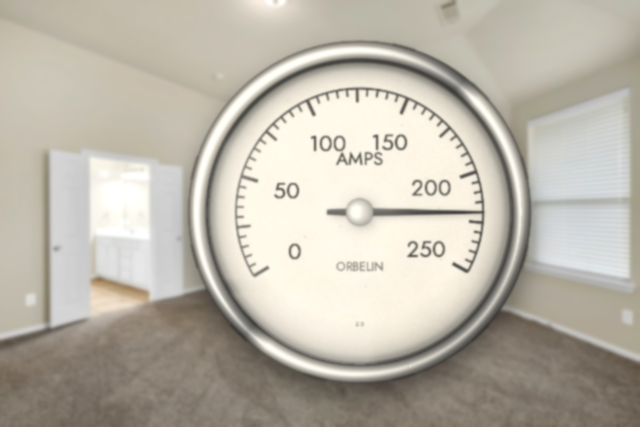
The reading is 220 A
